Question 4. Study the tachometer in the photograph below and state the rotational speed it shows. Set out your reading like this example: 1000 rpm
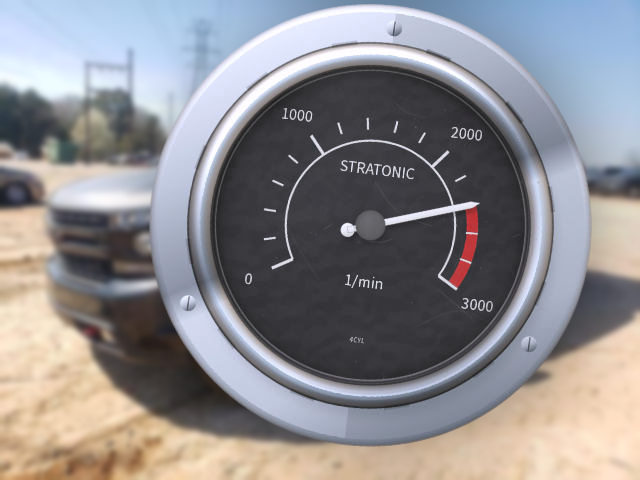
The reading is 2400 rpm
